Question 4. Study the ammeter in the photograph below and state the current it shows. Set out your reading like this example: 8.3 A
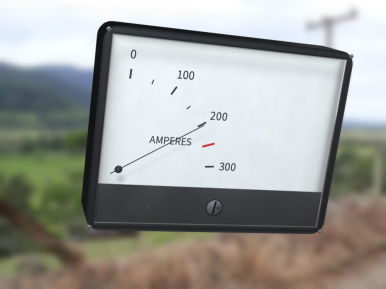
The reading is 200 A
